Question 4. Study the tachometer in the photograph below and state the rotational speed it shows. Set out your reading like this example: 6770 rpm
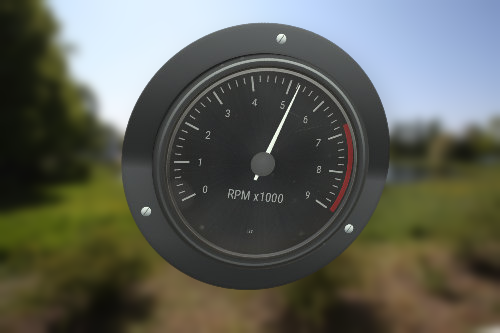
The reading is 5200 rpm
